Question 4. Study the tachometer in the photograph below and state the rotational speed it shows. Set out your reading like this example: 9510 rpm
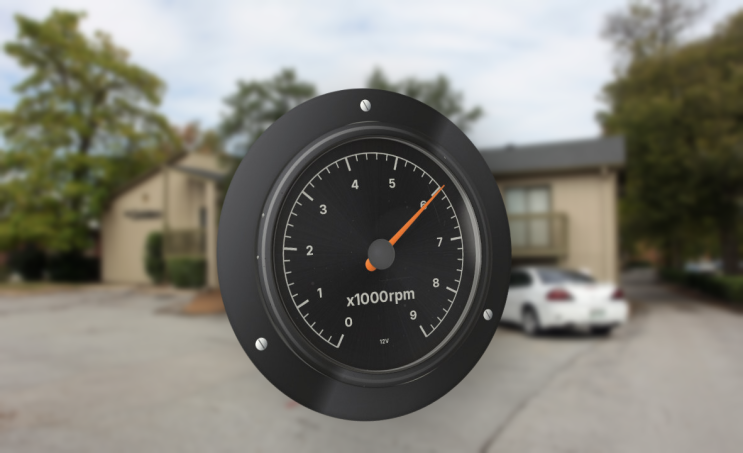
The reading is 6000 rpm
